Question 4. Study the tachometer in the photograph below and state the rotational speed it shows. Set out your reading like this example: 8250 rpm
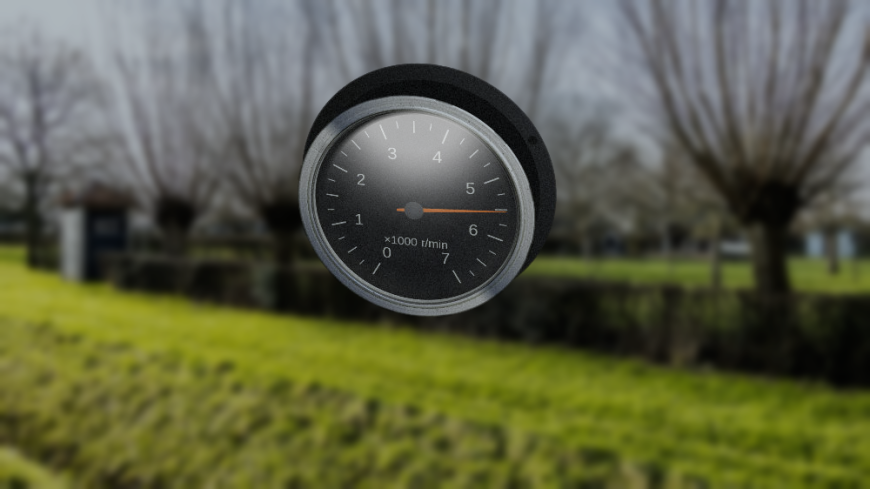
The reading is 5500 rpm
